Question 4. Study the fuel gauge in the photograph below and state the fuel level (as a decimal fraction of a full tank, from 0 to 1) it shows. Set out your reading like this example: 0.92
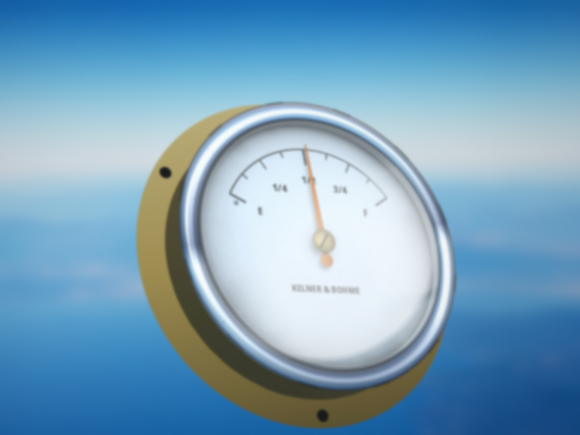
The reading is 0.5
